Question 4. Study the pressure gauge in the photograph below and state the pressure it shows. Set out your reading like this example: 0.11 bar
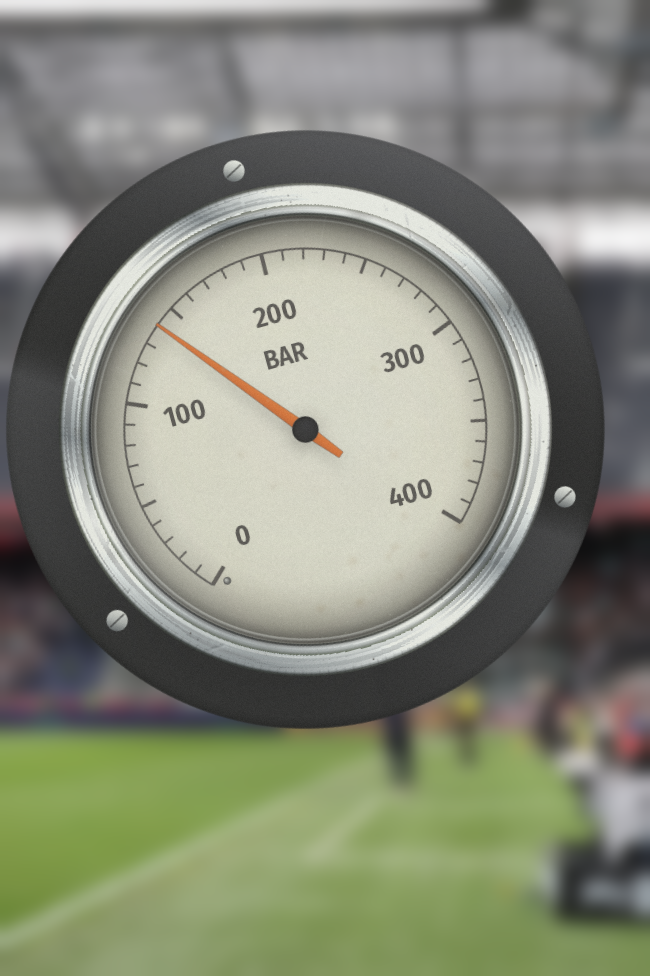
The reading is 140 bar
